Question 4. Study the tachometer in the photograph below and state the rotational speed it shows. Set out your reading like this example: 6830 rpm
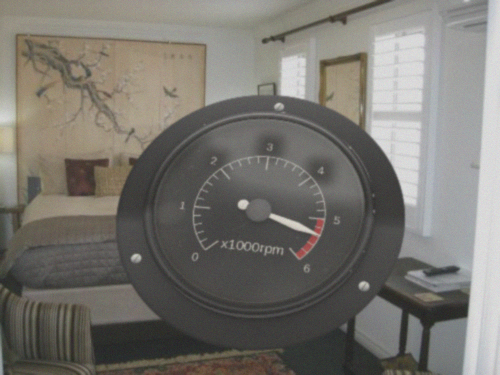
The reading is 5400 rpm
